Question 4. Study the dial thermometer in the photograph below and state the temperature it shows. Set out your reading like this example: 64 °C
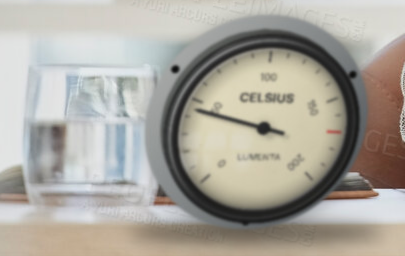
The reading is 45 °C
